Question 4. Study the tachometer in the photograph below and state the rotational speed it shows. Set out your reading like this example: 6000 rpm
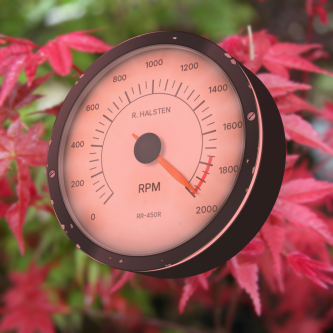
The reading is 1975 rpm
